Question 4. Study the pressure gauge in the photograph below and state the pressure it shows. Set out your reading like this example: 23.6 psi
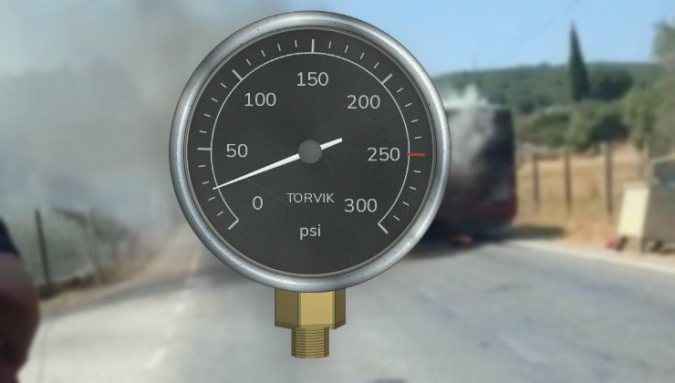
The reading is 25 psi
